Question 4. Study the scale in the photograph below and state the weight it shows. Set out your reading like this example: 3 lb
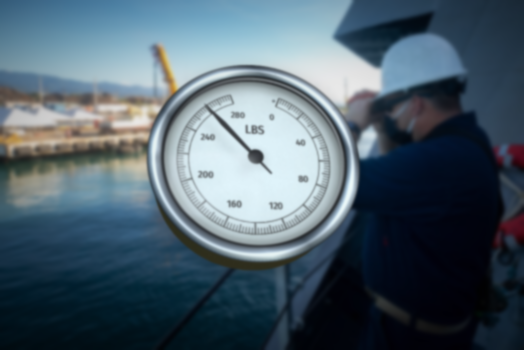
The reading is 260 lb
